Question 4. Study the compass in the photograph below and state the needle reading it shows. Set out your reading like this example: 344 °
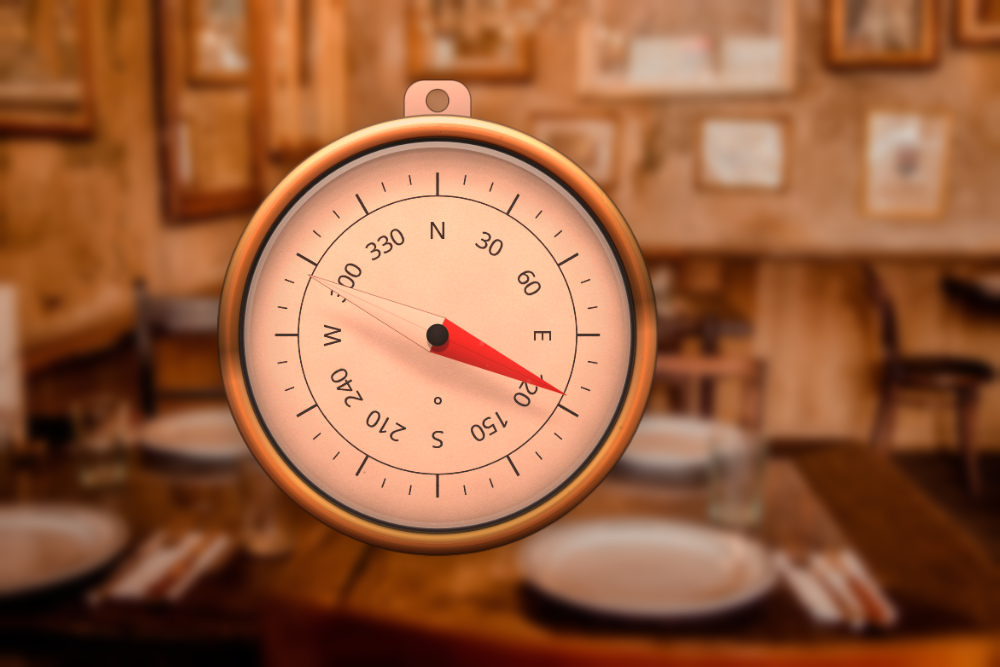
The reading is 115 °
